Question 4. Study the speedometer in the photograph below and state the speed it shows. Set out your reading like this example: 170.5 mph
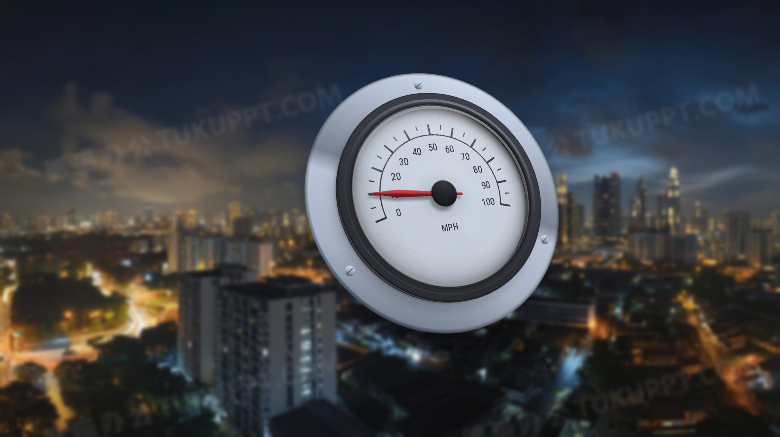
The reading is 10 mph
